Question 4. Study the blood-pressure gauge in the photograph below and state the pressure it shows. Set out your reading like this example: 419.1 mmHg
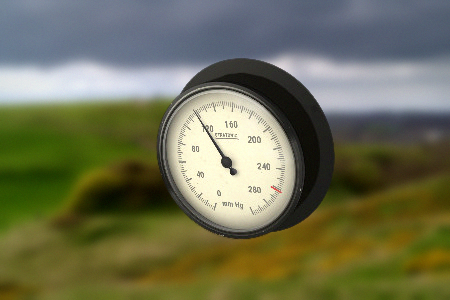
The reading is 120 mmHg
